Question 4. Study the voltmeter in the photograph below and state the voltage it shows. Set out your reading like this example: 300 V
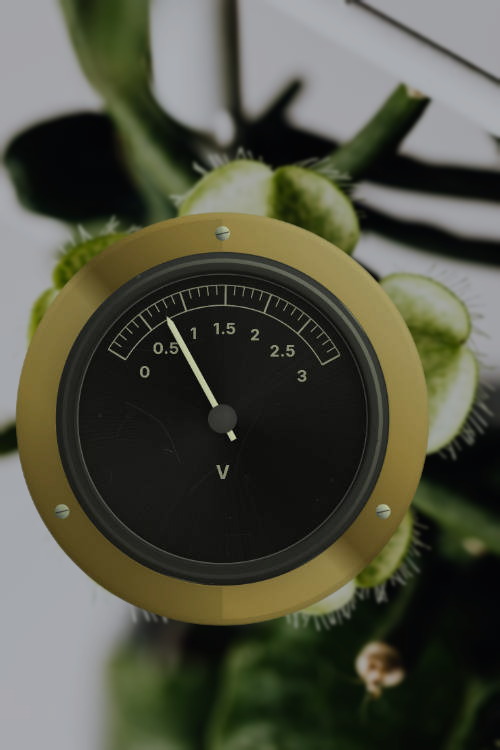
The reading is 0.75 V
